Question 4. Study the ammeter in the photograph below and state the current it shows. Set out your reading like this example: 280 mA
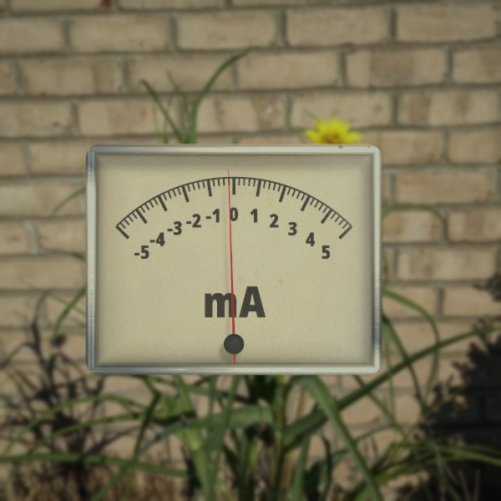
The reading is -0.2 mA
